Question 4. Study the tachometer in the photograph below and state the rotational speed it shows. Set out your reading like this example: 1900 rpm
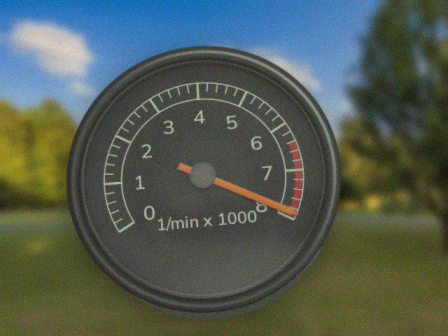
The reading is 7900 rpm
